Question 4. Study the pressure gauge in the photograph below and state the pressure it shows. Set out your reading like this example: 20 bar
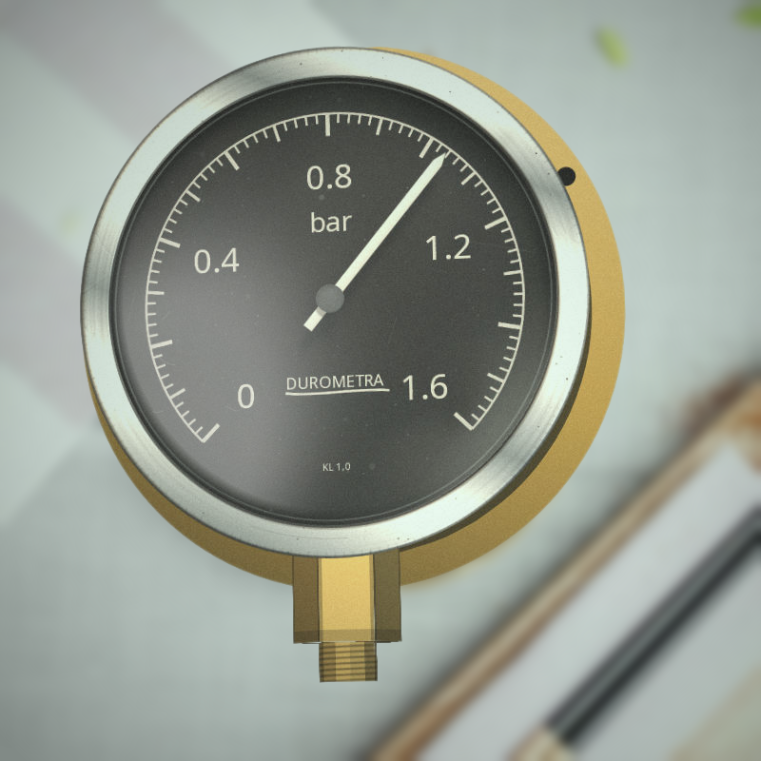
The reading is 1.04 bar
